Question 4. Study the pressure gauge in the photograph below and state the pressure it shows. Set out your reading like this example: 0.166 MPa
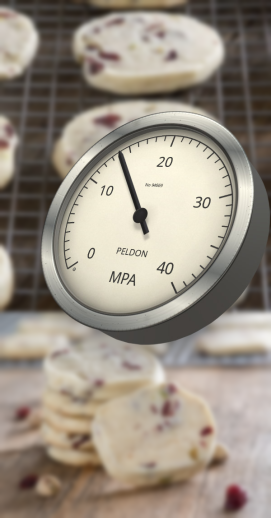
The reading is 14 MPa
